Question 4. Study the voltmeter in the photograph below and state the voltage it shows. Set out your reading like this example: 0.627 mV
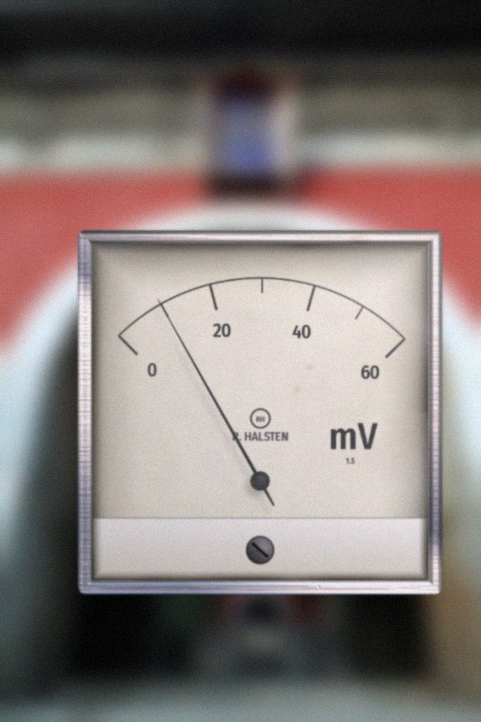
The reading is 10 mV
